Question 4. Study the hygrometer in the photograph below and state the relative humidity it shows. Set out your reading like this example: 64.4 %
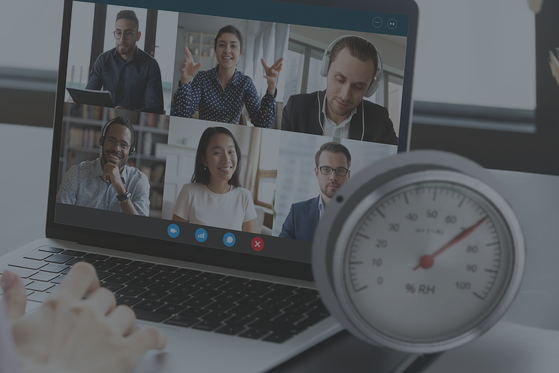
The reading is 70 %
